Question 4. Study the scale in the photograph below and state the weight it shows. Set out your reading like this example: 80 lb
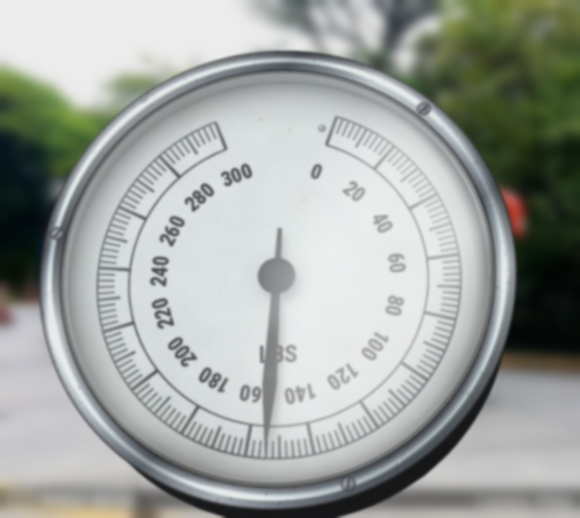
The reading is 154 lb
